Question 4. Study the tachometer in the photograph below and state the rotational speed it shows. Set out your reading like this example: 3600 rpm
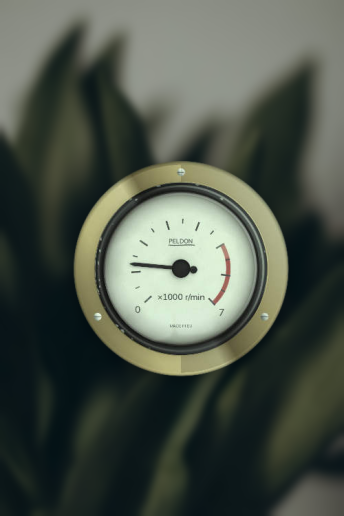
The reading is 1250 rpm
